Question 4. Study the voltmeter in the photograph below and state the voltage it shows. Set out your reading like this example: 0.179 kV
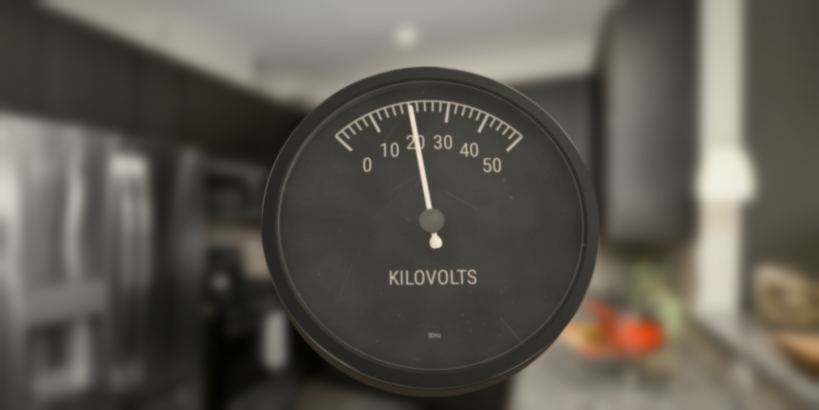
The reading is 20 kV
